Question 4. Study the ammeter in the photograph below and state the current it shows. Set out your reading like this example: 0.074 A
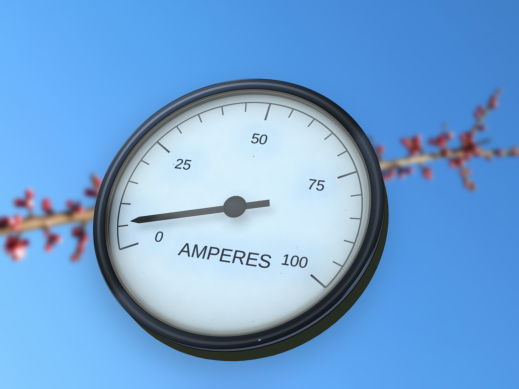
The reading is 5 A
